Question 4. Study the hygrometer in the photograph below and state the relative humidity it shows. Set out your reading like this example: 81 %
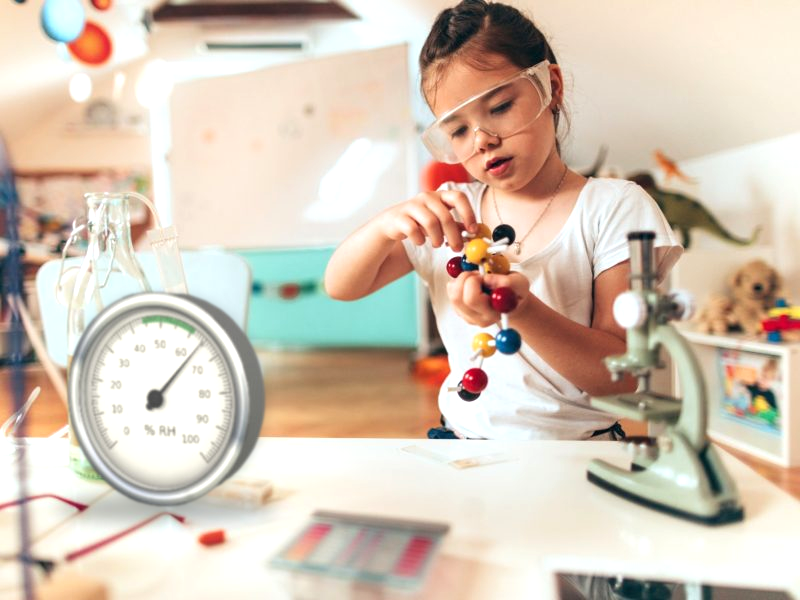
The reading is 65 %
